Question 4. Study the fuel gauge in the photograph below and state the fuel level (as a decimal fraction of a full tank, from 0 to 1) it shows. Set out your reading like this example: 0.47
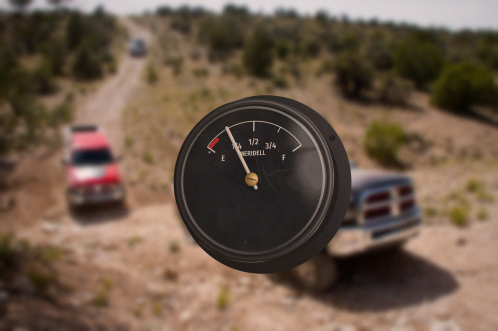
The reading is 0.25
